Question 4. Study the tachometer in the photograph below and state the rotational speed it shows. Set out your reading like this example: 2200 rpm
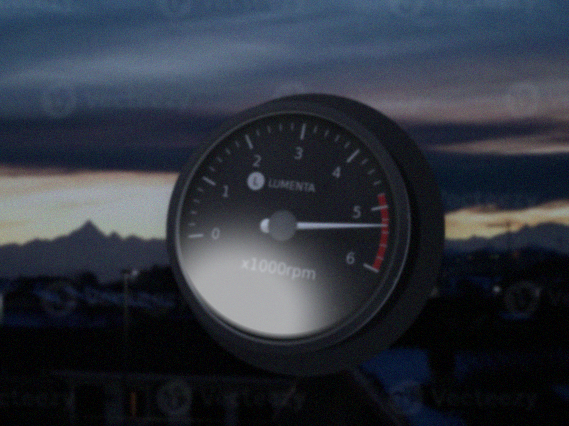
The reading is 5300 rpm
